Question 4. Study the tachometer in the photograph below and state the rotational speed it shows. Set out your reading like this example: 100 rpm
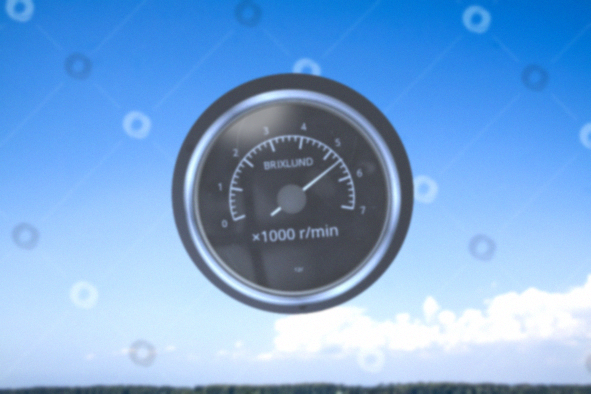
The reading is 5400 rpm
